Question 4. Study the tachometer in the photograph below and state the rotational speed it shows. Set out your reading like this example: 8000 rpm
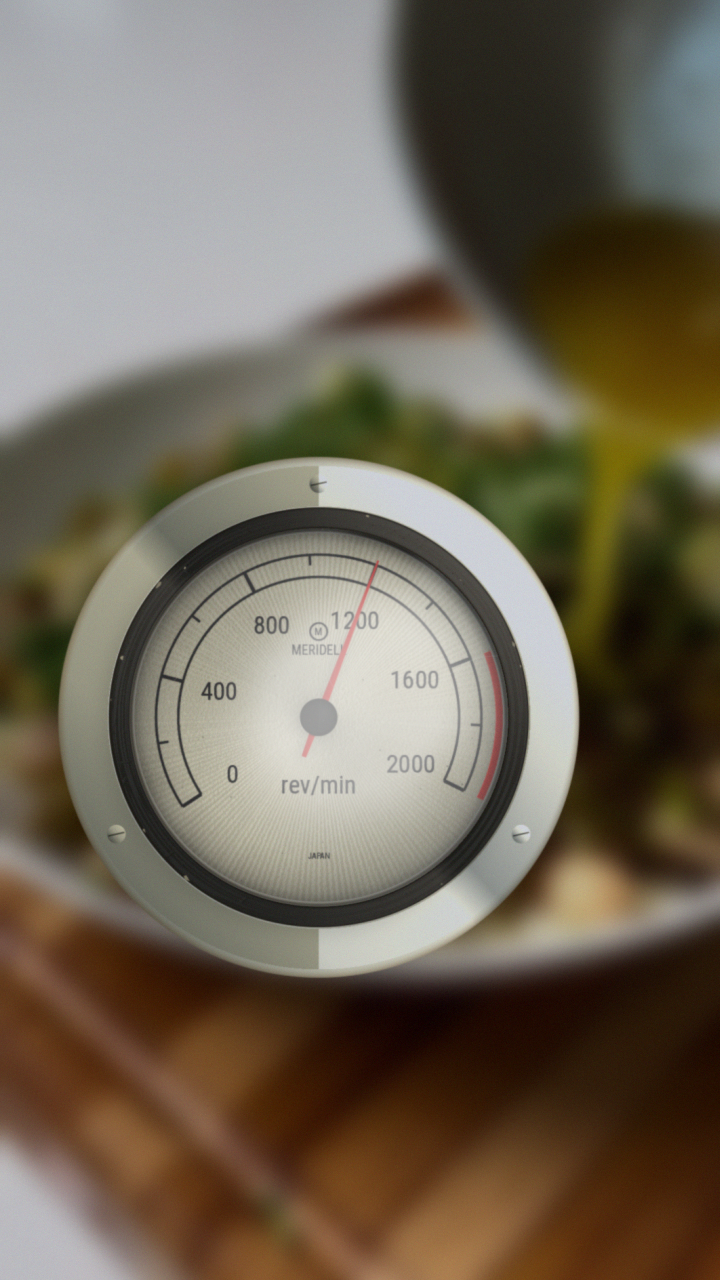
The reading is 1200 rpm
